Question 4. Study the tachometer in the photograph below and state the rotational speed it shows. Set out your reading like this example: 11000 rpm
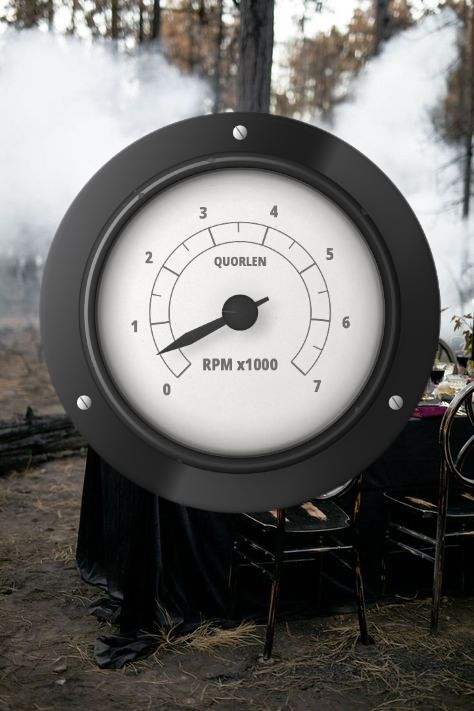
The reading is 500 rpm
